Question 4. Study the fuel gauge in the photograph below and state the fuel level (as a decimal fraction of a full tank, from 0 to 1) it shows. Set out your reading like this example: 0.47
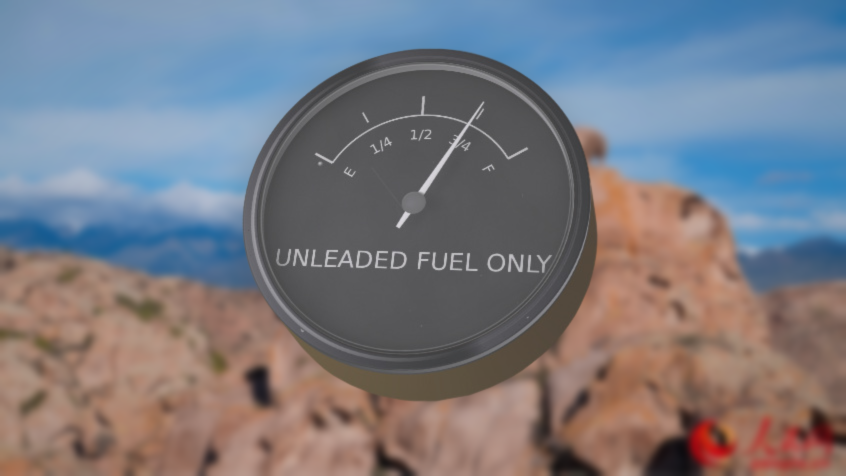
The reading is 0.75
